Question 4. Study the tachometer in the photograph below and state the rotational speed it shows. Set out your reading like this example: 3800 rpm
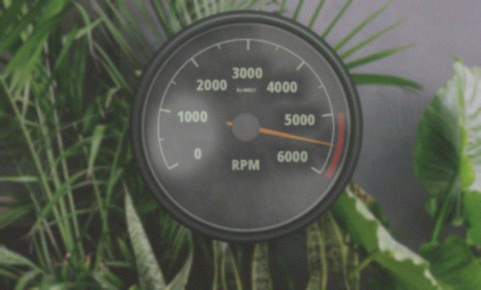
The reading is 5500 rpm
